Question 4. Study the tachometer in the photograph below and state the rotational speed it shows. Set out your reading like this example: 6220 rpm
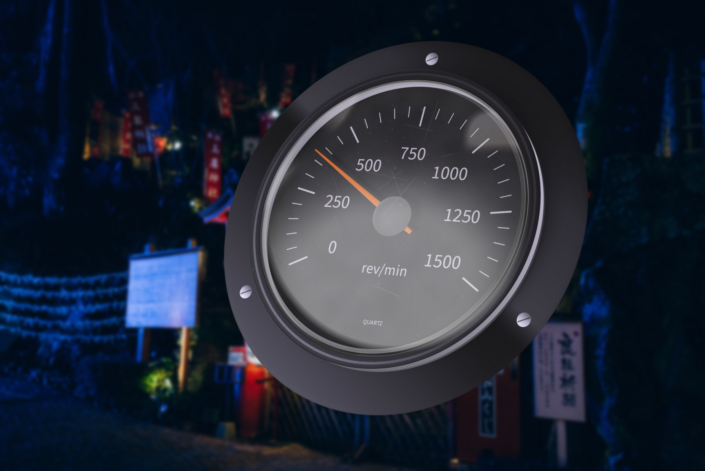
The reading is 375 rpm
